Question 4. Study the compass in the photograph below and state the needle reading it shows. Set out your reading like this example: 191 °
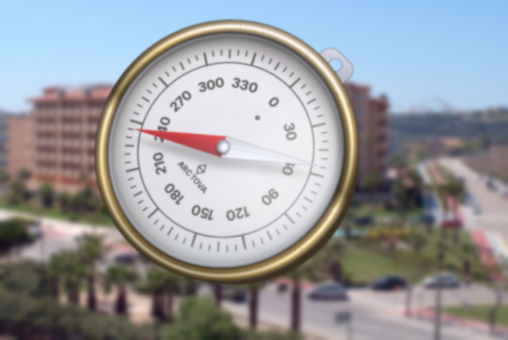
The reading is 235 °
